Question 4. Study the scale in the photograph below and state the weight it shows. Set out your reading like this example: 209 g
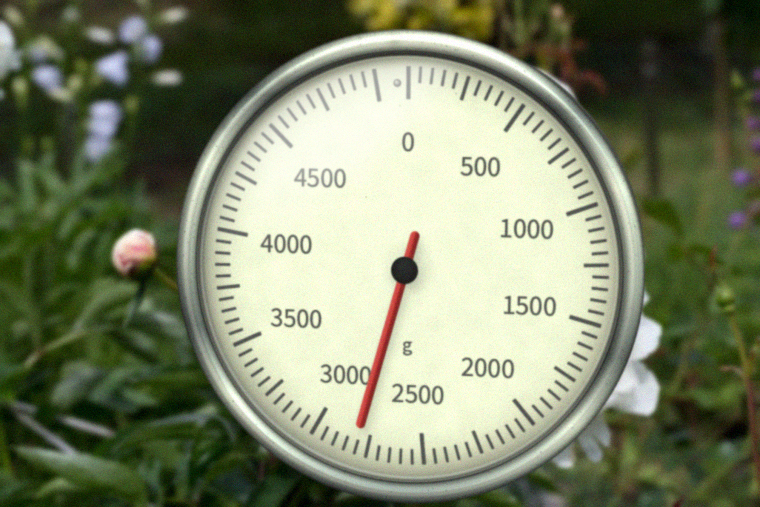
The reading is 2800 g
